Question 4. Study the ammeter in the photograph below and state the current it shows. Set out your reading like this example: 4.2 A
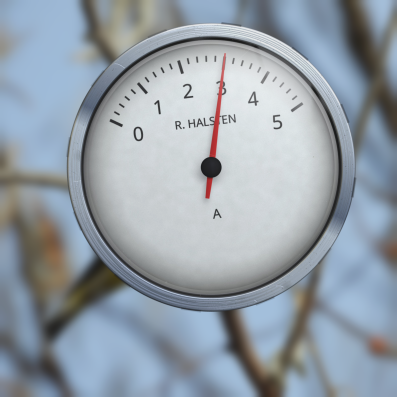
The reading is 3 A
